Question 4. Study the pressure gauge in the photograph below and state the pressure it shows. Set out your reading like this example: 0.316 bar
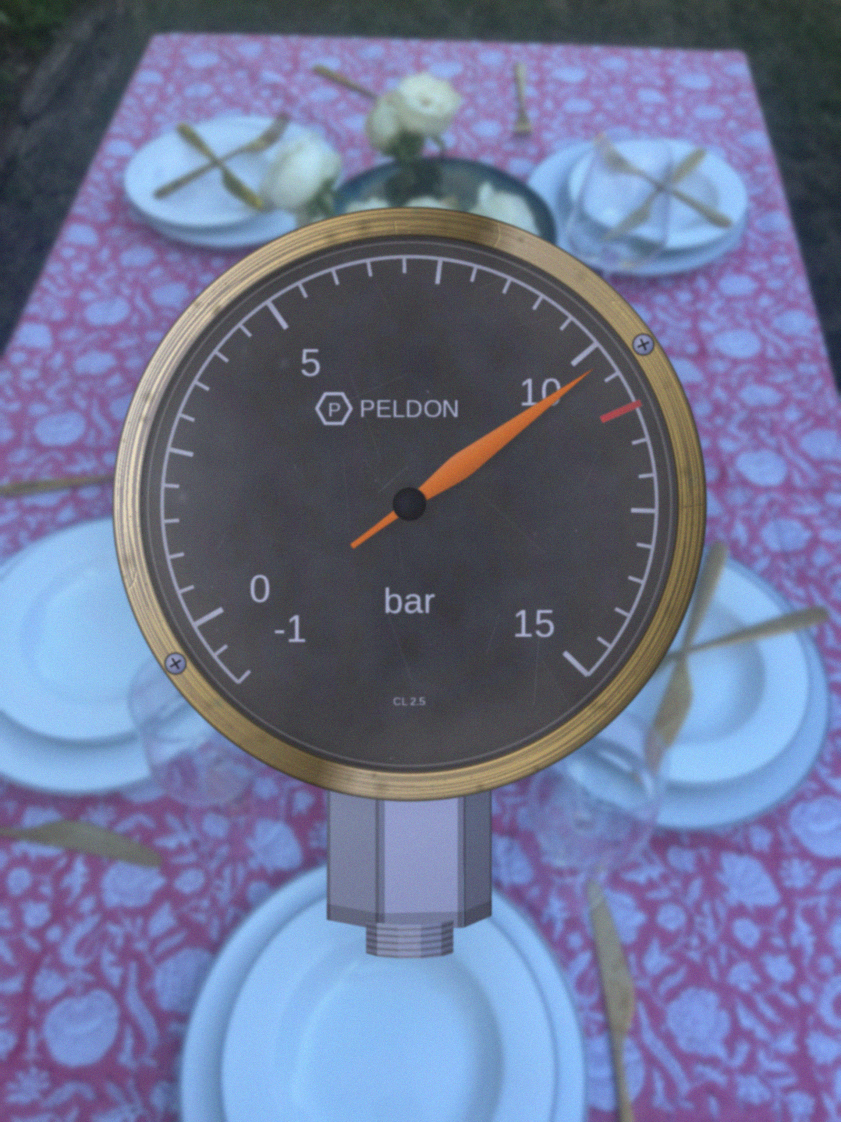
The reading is 10.25 bar
